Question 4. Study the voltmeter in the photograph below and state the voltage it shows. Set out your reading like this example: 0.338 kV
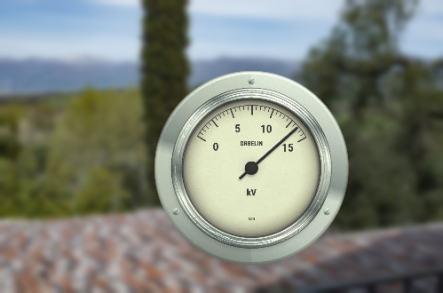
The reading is 13.5 kV
